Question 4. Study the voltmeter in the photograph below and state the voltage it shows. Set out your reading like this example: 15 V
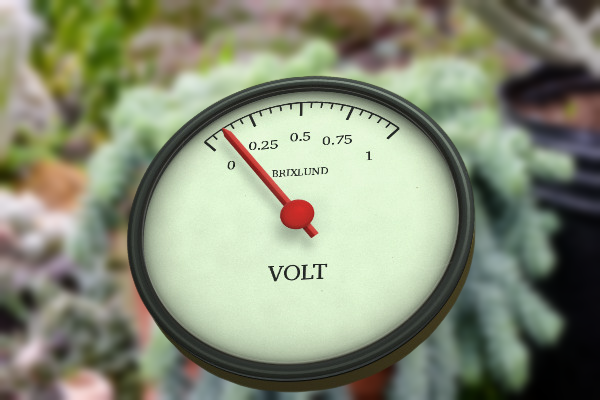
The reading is 0.1 V
